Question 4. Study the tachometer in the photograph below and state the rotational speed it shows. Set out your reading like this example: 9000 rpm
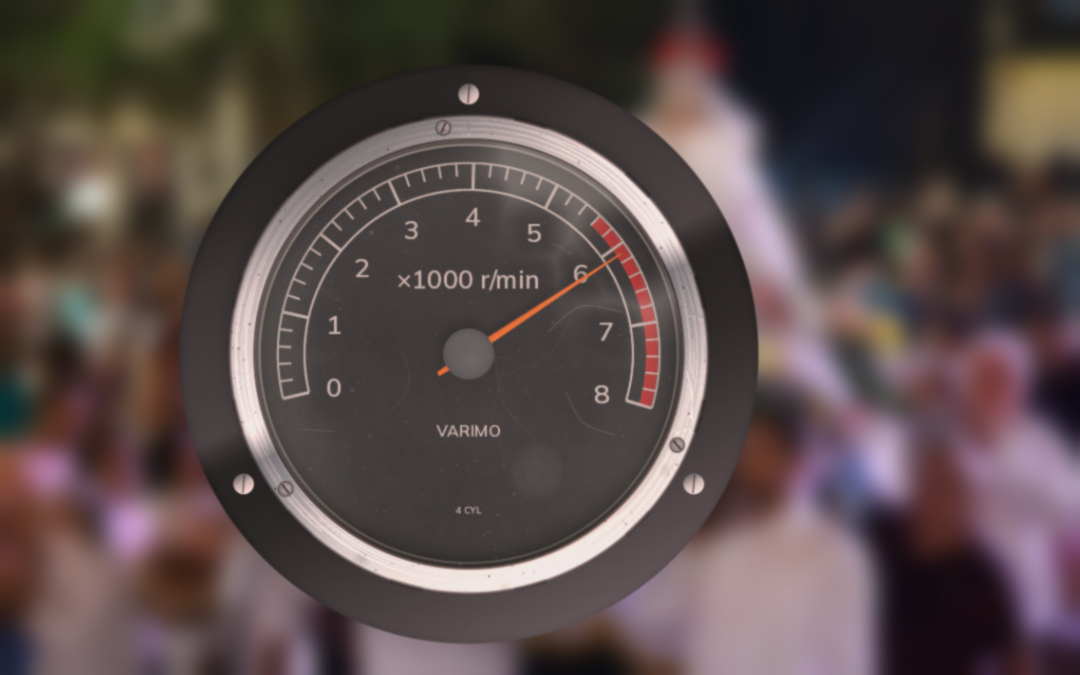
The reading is 6100 rpm
